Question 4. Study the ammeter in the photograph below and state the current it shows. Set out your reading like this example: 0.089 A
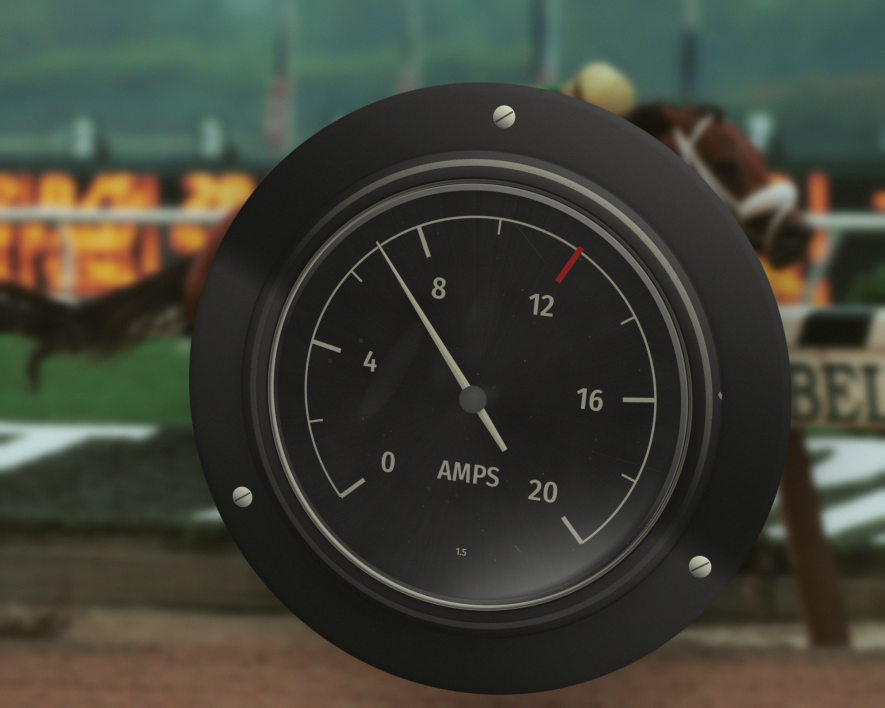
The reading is 7 A
